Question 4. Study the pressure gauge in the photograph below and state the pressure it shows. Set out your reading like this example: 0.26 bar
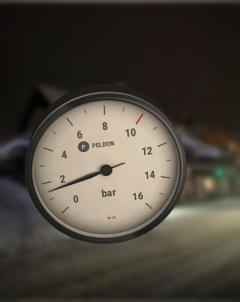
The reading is 1.5 bar
